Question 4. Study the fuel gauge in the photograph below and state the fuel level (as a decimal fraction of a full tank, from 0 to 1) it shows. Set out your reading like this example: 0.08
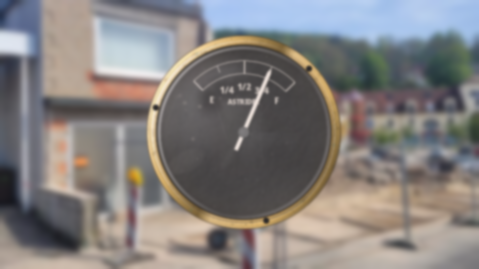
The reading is 0.75
